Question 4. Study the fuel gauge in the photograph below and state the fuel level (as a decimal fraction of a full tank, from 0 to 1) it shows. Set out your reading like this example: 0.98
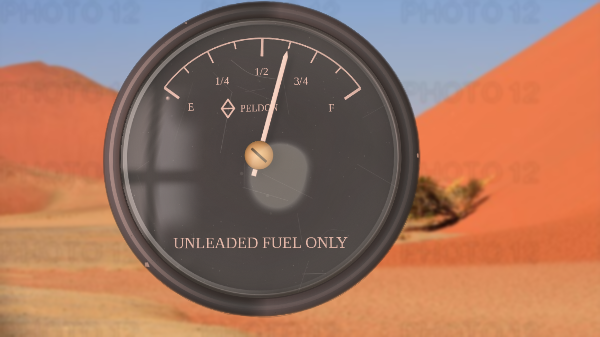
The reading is 0.625
